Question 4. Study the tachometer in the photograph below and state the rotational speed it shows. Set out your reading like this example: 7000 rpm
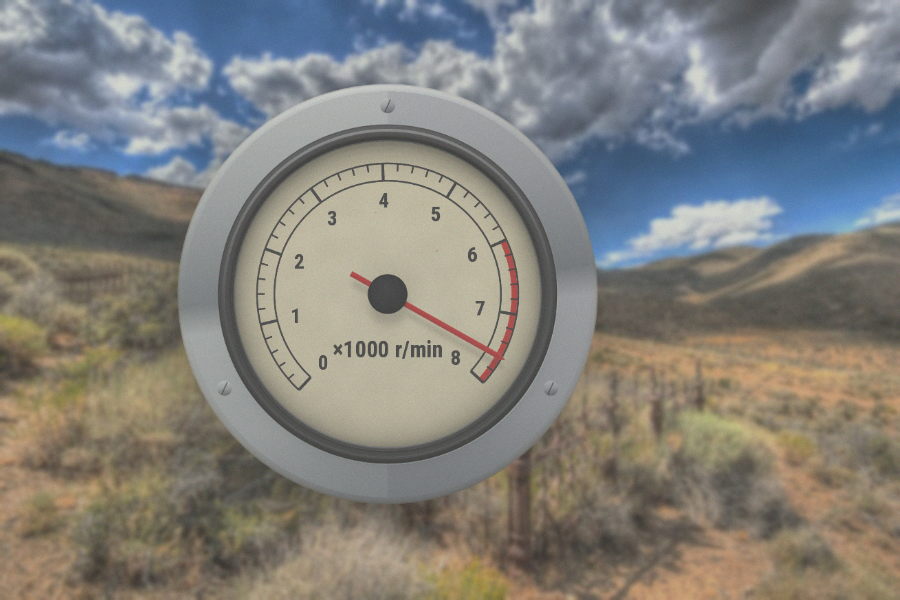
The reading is 7600 rpm
